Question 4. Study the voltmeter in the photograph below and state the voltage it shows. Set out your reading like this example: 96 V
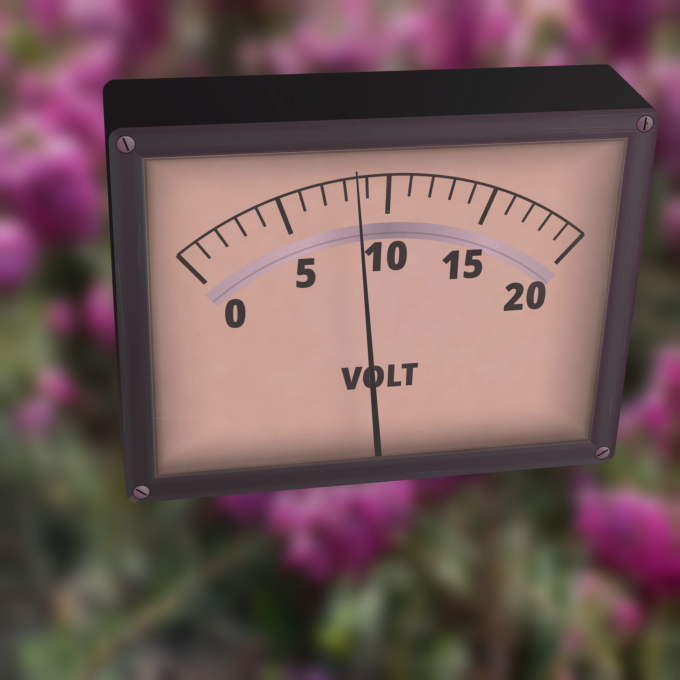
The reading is 8.5 V
